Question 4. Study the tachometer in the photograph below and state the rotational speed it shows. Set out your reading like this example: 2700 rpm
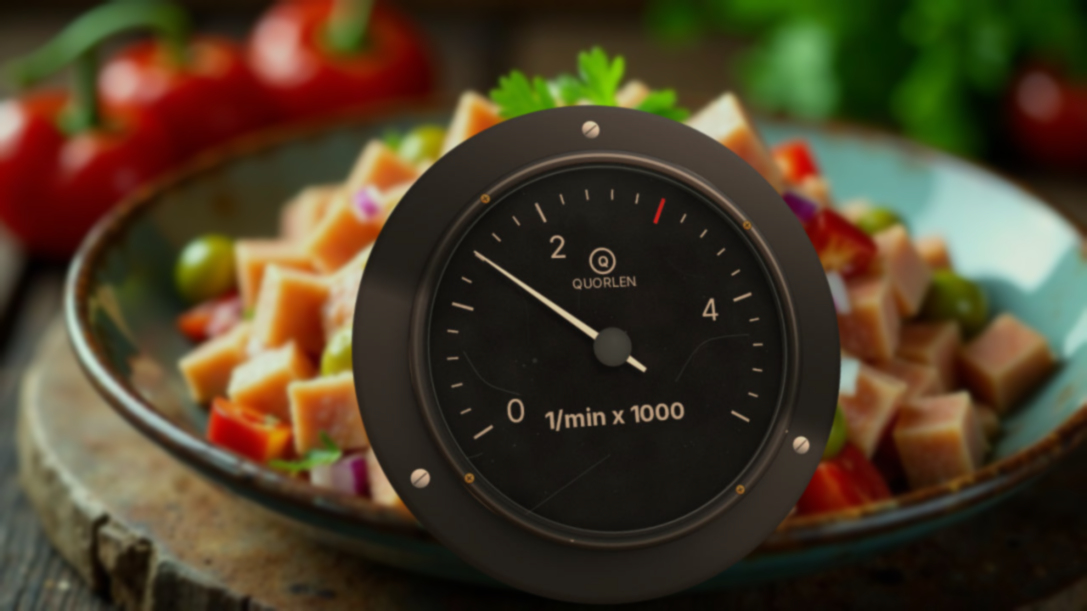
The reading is 1400 rpm
